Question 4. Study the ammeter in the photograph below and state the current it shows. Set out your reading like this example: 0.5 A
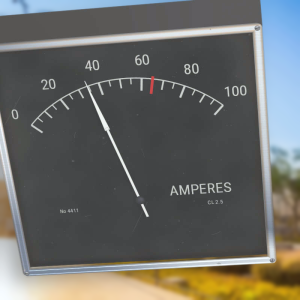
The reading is 35 A
